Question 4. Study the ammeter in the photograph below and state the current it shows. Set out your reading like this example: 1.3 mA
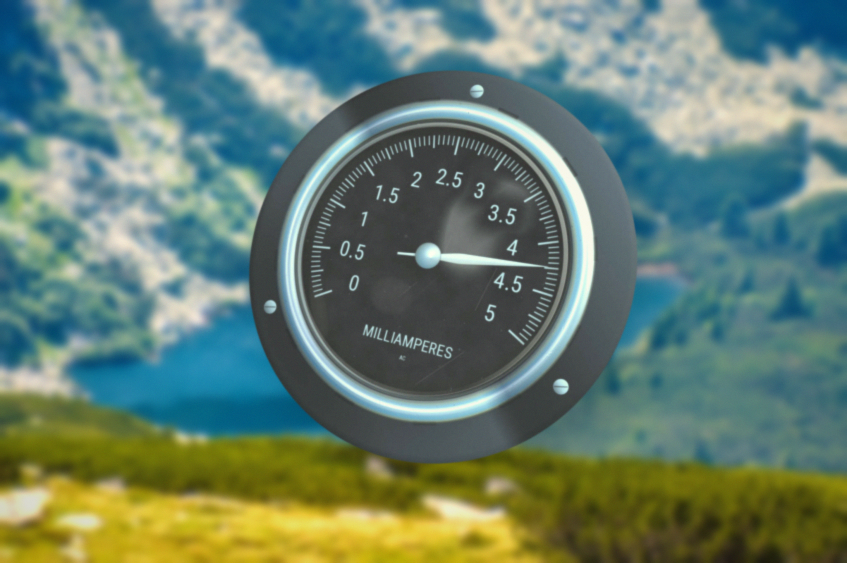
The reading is 4.25 mA
